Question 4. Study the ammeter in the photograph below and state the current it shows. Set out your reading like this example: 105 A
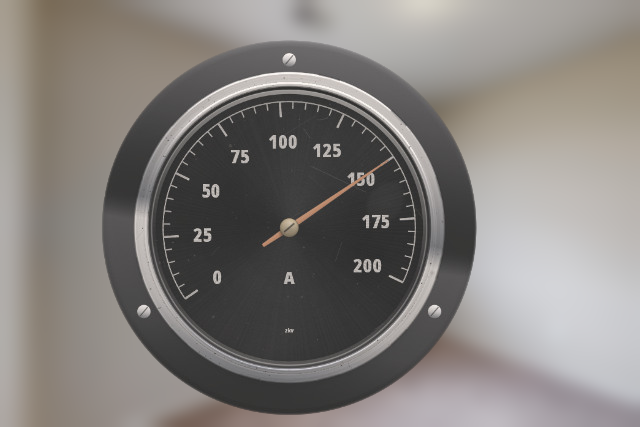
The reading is 150 A
